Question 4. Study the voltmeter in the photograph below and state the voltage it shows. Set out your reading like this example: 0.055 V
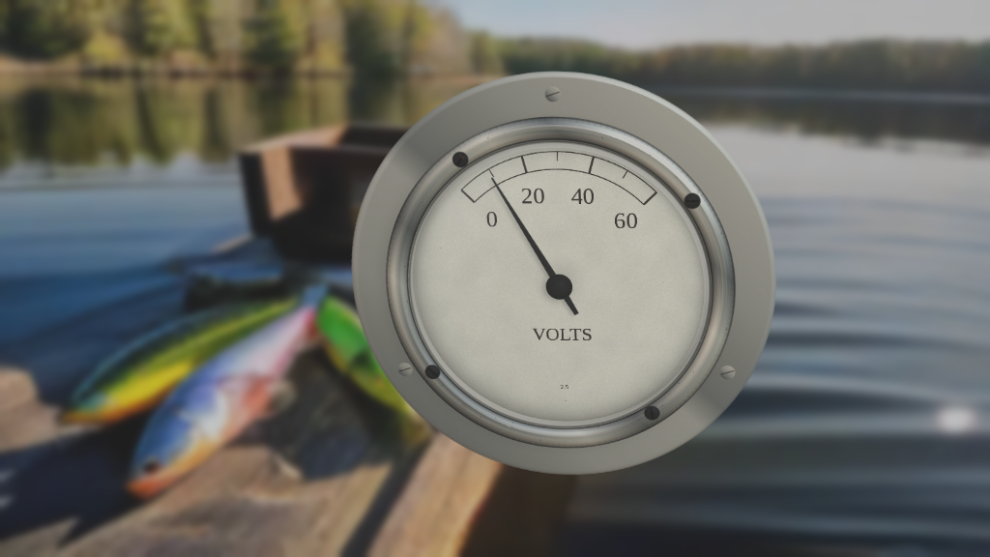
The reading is 10 V
